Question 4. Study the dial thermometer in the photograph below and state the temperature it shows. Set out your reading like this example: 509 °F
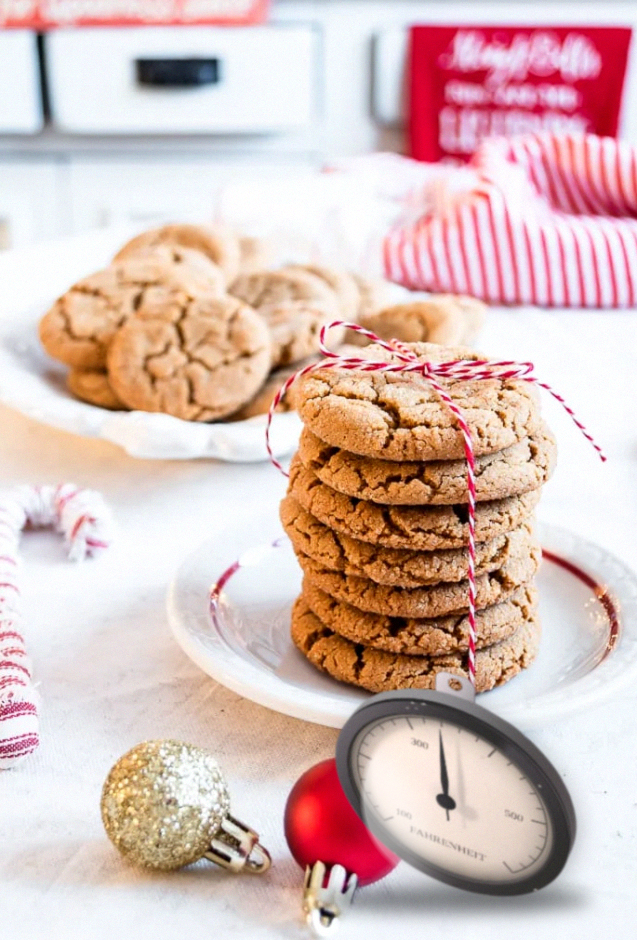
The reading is 340 °F
